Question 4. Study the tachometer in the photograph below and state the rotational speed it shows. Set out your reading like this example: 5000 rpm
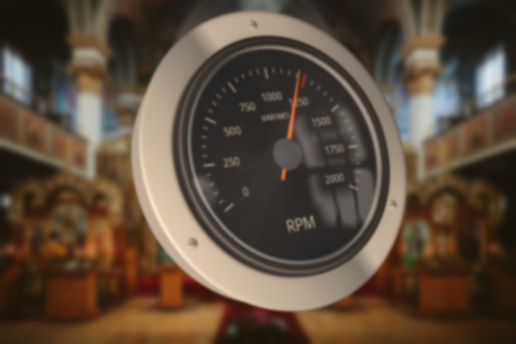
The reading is 1200 rpm
